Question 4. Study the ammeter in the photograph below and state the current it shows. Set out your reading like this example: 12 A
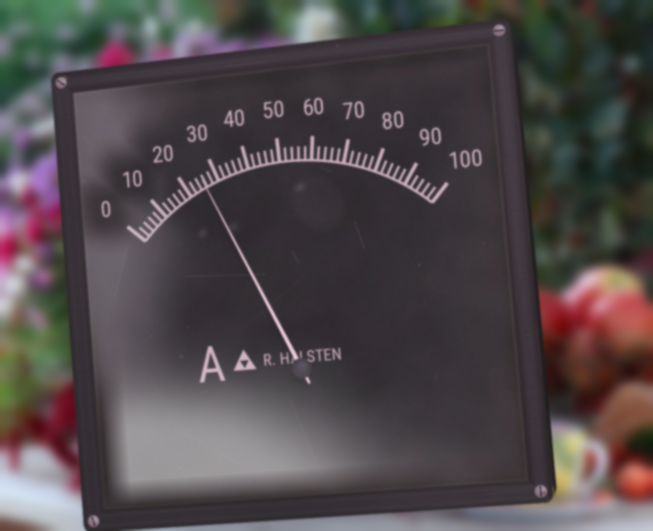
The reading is 26 A
